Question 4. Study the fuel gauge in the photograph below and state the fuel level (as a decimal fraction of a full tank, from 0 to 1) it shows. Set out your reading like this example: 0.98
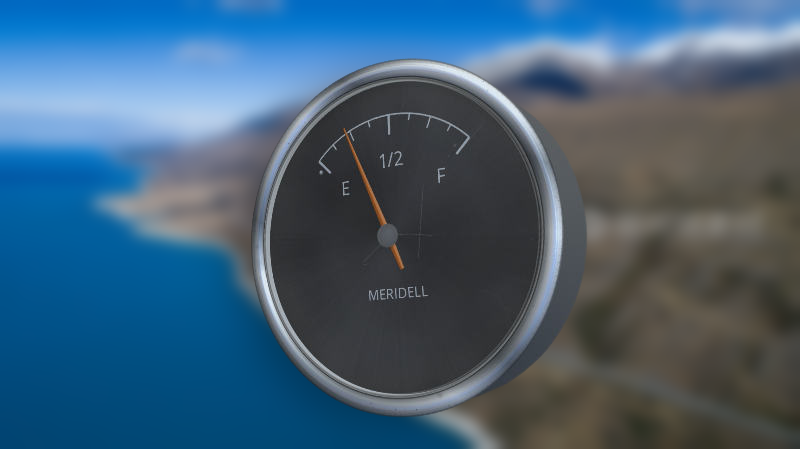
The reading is 0.25
